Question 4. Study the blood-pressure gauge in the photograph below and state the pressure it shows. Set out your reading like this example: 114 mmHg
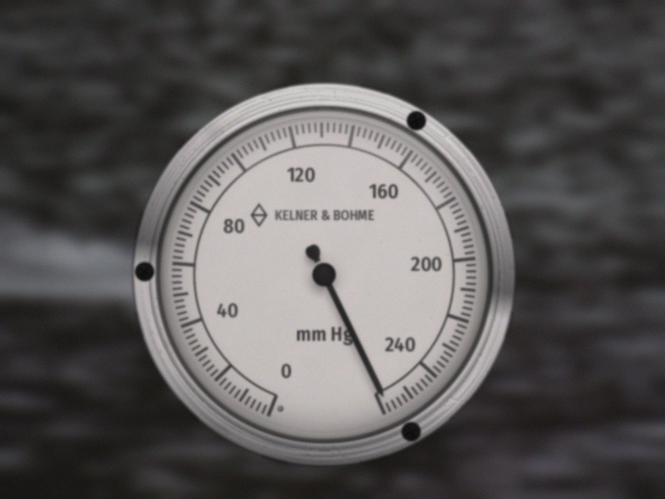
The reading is 258 mmHg
